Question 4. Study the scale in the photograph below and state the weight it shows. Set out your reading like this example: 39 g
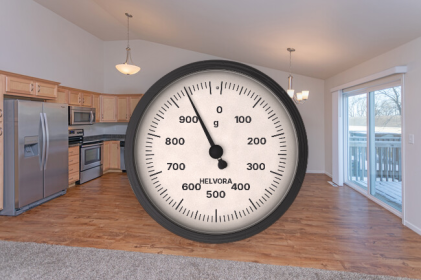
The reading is 940 g
